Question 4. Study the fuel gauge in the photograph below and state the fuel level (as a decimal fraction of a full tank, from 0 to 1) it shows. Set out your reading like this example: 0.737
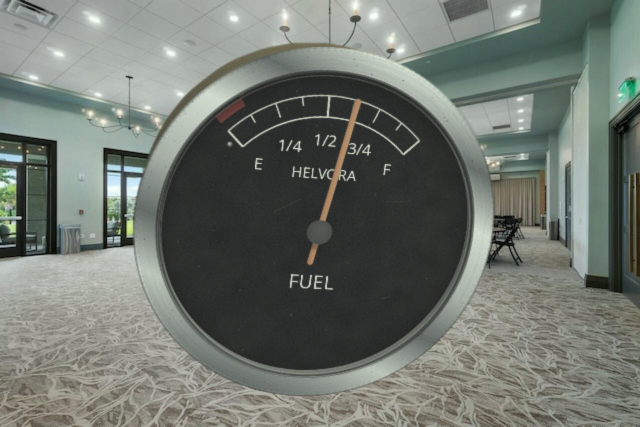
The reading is 0.625
